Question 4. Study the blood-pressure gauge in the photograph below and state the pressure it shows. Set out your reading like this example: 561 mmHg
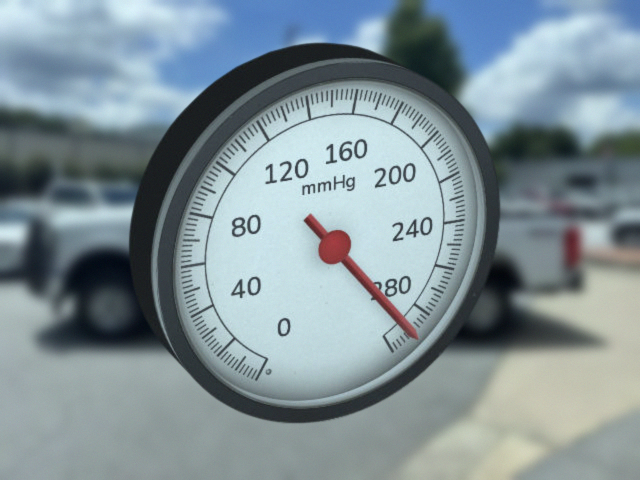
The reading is 290 mmHg
